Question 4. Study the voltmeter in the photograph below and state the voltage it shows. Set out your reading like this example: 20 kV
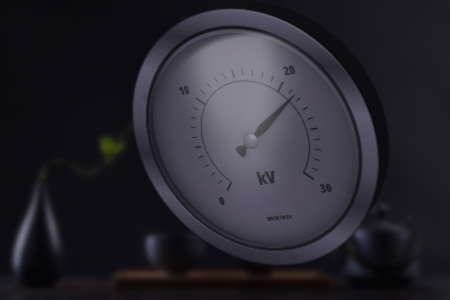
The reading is 21.5 kV
